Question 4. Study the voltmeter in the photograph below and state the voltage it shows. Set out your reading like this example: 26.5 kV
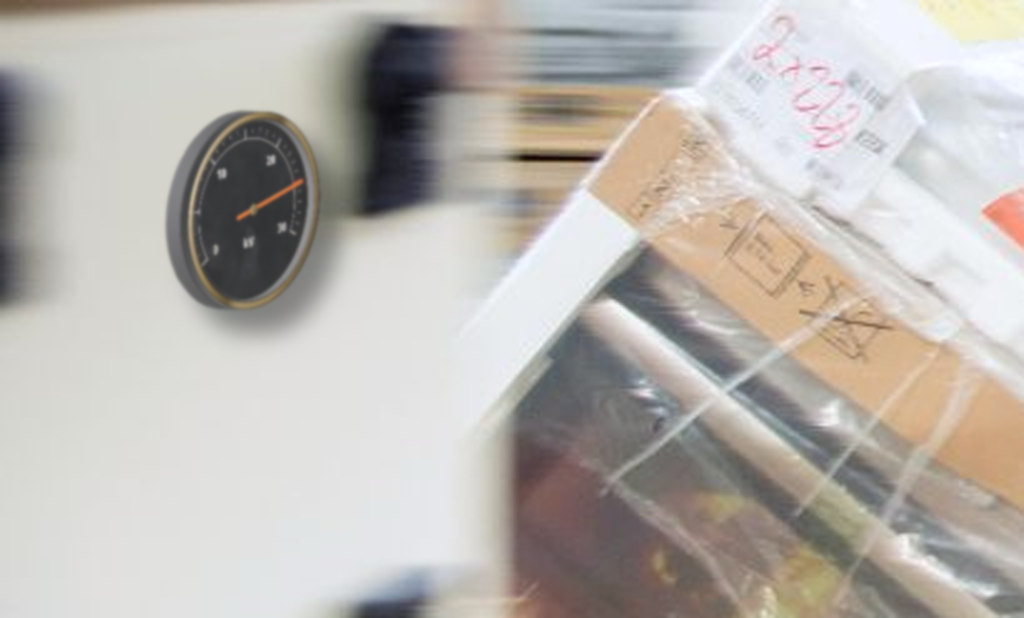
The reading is 25 kV
